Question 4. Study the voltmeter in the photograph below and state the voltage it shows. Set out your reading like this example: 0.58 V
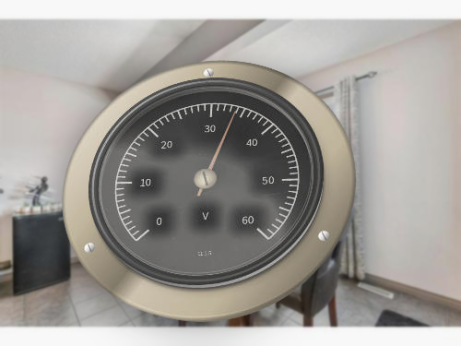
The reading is 34 V
